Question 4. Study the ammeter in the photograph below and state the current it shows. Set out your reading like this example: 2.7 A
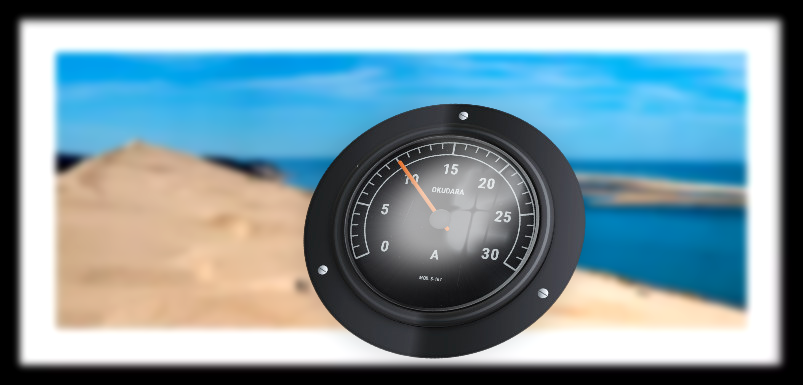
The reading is 10 A
